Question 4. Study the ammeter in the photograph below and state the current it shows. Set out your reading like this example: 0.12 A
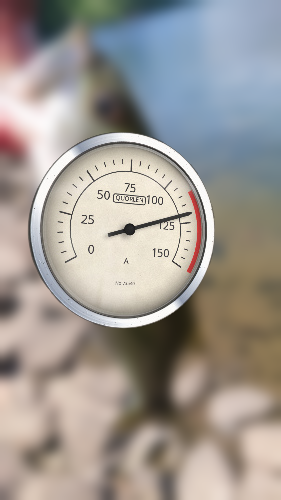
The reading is 120 A
